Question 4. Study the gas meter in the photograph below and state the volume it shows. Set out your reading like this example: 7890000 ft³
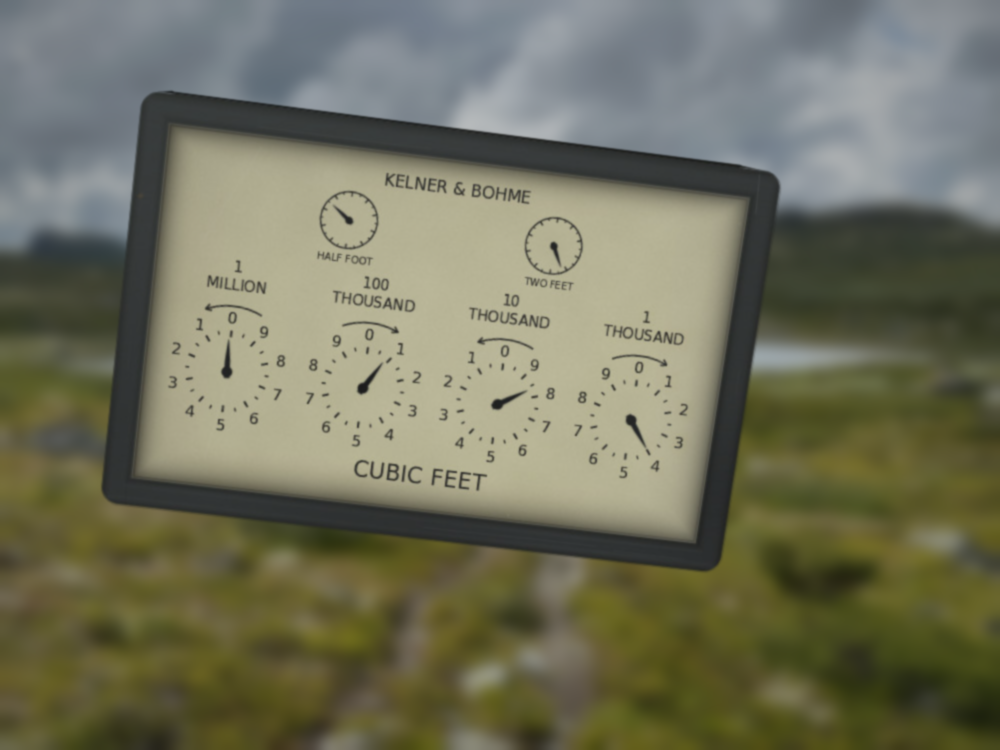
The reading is 8400 ft³
